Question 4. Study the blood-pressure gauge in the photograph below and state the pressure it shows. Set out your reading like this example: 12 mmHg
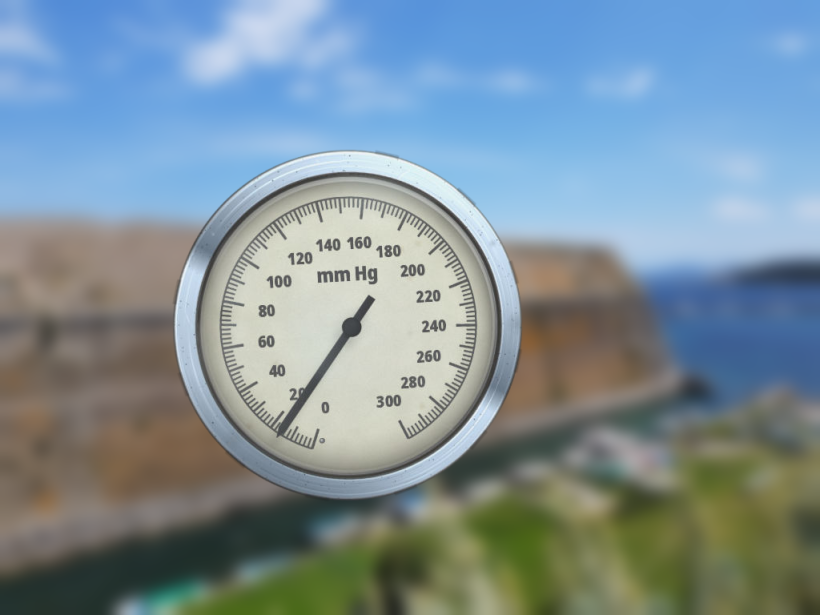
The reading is 16 mmHg
